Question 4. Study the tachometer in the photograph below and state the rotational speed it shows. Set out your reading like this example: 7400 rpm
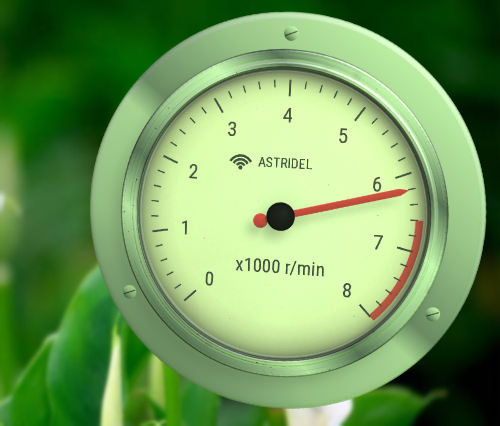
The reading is 6200 rpm
